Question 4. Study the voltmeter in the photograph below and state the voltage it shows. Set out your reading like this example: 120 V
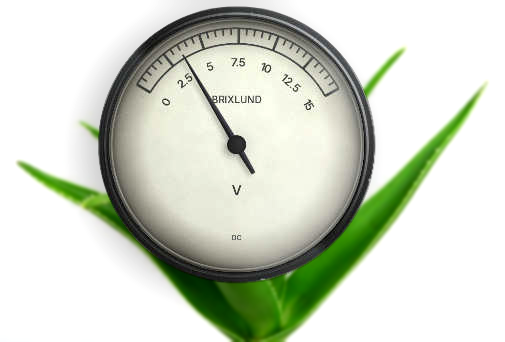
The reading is 3.5 V
